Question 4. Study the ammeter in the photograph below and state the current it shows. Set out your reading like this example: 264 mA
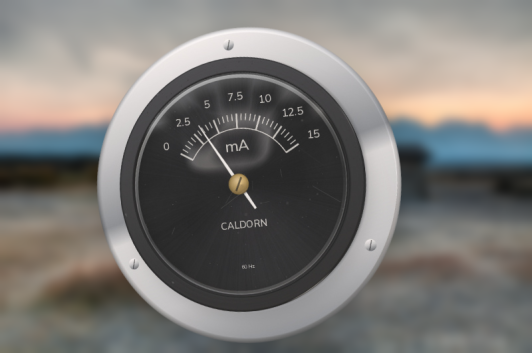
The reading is 3.5 mA
